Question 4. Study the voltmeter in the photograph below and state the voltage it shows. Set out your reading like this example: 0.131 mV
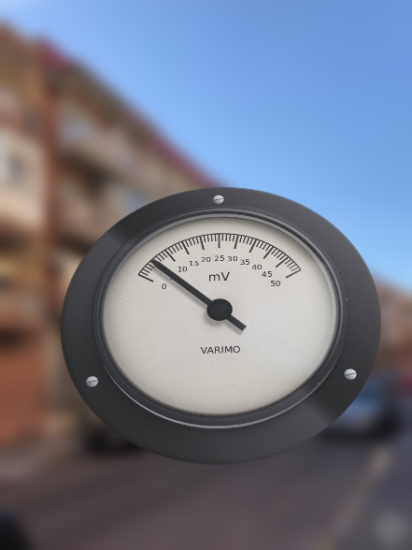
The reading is 5 mV
